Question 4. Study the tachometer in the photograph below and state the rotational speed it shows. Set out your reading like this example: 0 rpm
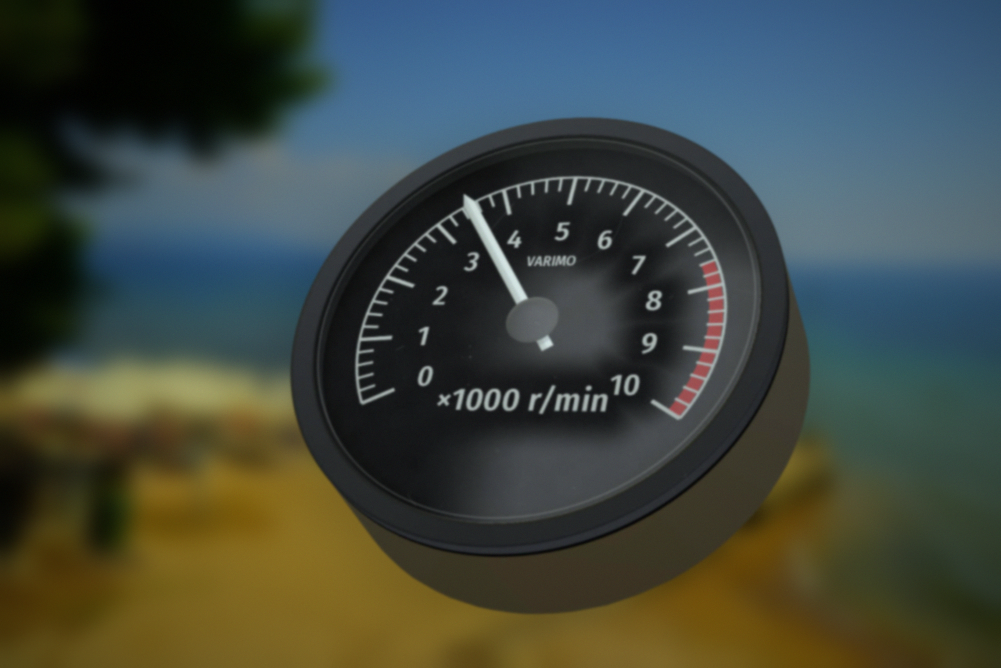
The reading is 3500 rpm
